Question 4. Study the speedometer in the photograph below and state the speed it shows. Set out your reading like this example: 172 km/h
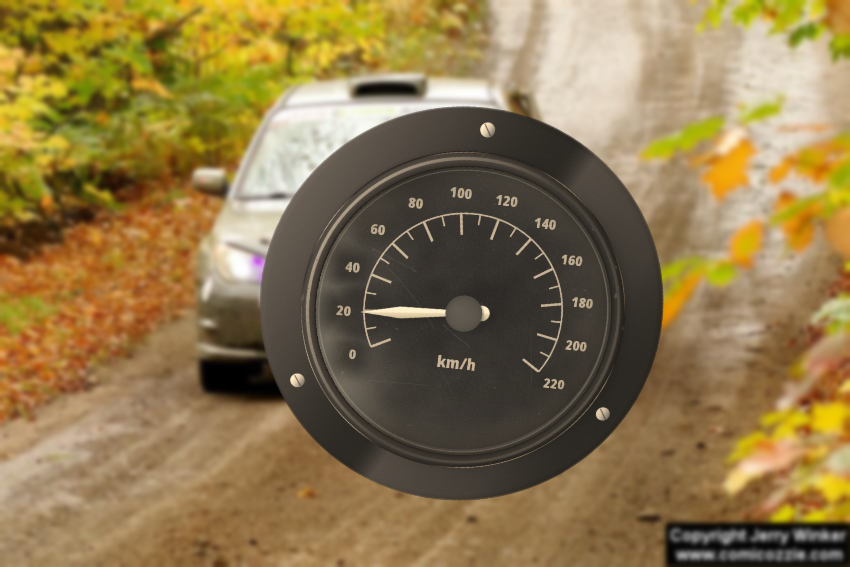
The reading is 20 km/h
